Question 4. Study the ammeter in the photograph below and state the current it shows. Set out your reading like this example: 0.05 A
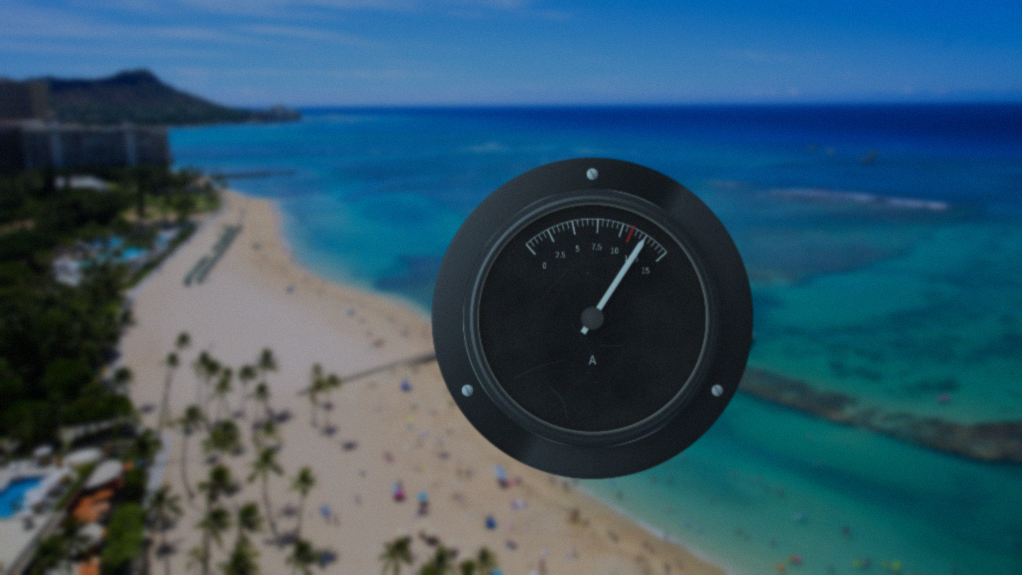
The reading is 12.5 A
